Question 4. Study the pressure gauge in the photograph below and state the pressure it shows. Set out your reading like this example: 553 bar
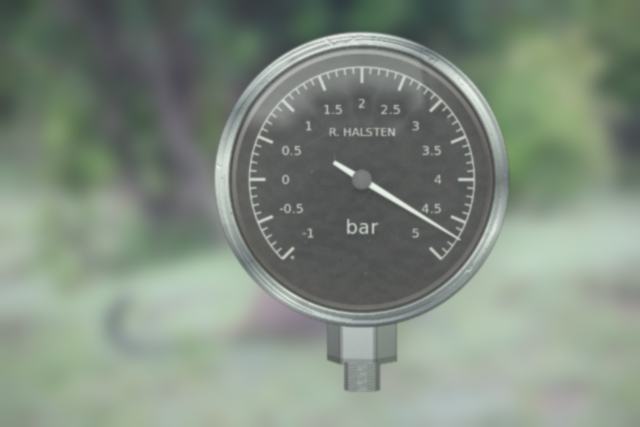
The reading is 4.7 bar
